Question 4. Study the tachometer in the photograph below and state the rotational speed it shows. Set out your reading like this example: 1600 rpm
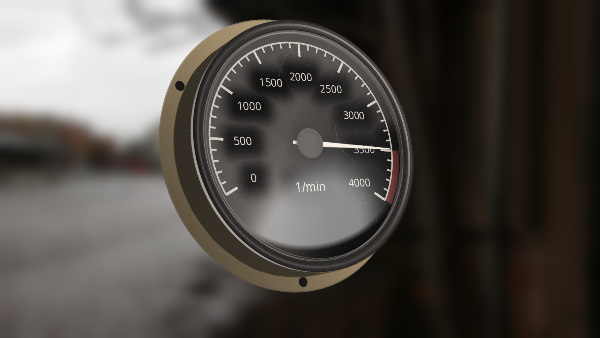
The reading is 3500 rpm
